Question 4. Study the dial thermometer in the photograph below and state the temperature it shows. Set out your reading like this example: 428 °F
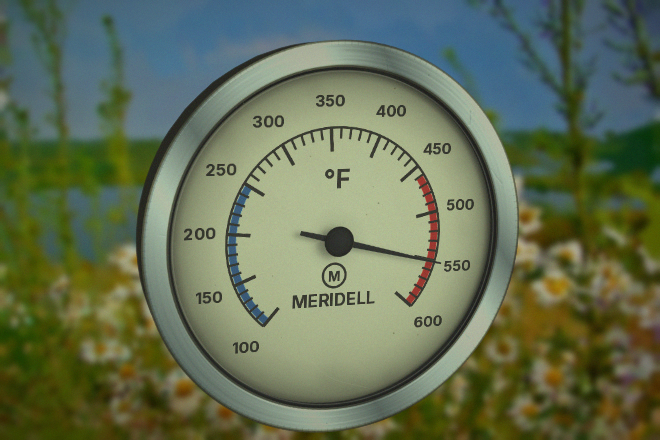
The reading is 550 °F
